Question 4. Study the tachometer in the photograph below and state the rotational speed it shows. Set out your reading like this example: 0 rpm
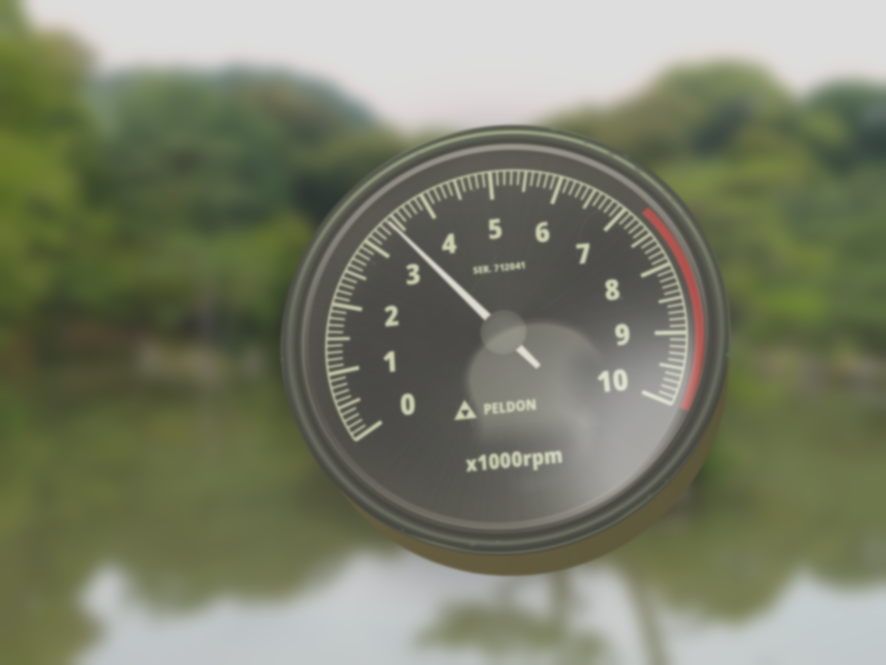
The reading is 3400 rpm
